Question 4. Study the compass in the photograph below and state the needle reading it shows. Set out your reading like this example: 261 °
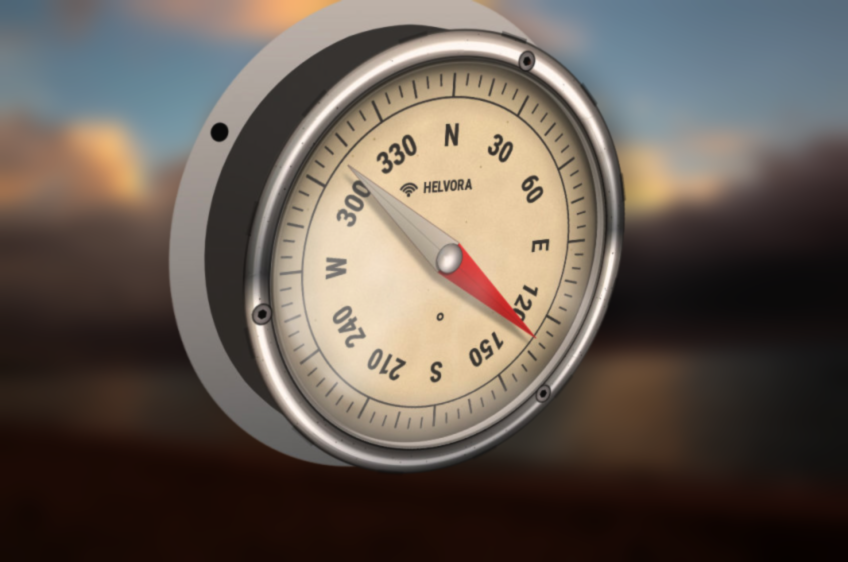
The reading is 130 °
